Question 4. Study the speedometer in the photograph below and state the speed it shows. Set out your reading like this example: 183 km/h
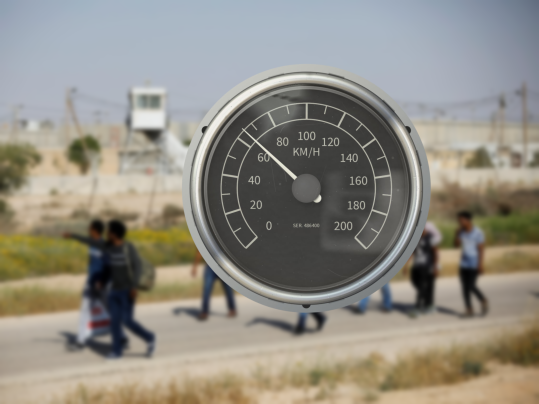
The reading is 65 km/h
